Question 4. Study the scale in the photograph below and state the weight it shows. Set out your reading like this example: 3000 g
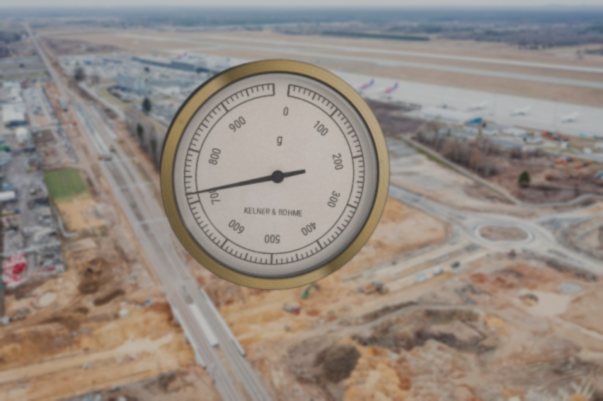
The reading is 720 g
